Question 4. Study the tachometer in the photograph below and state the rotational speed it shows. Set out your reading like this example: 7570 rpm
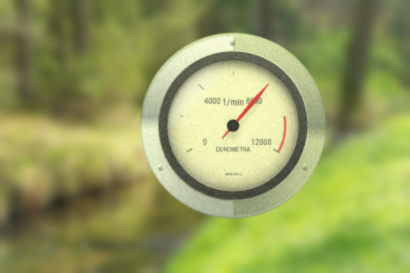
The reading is 8000 rpm
